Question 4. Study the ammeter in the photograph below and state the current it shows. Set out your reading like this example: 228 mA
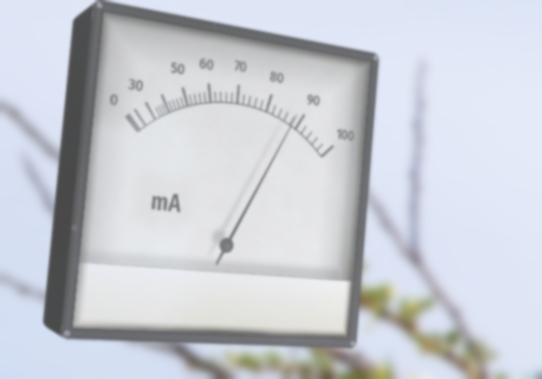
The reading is 88 mA
